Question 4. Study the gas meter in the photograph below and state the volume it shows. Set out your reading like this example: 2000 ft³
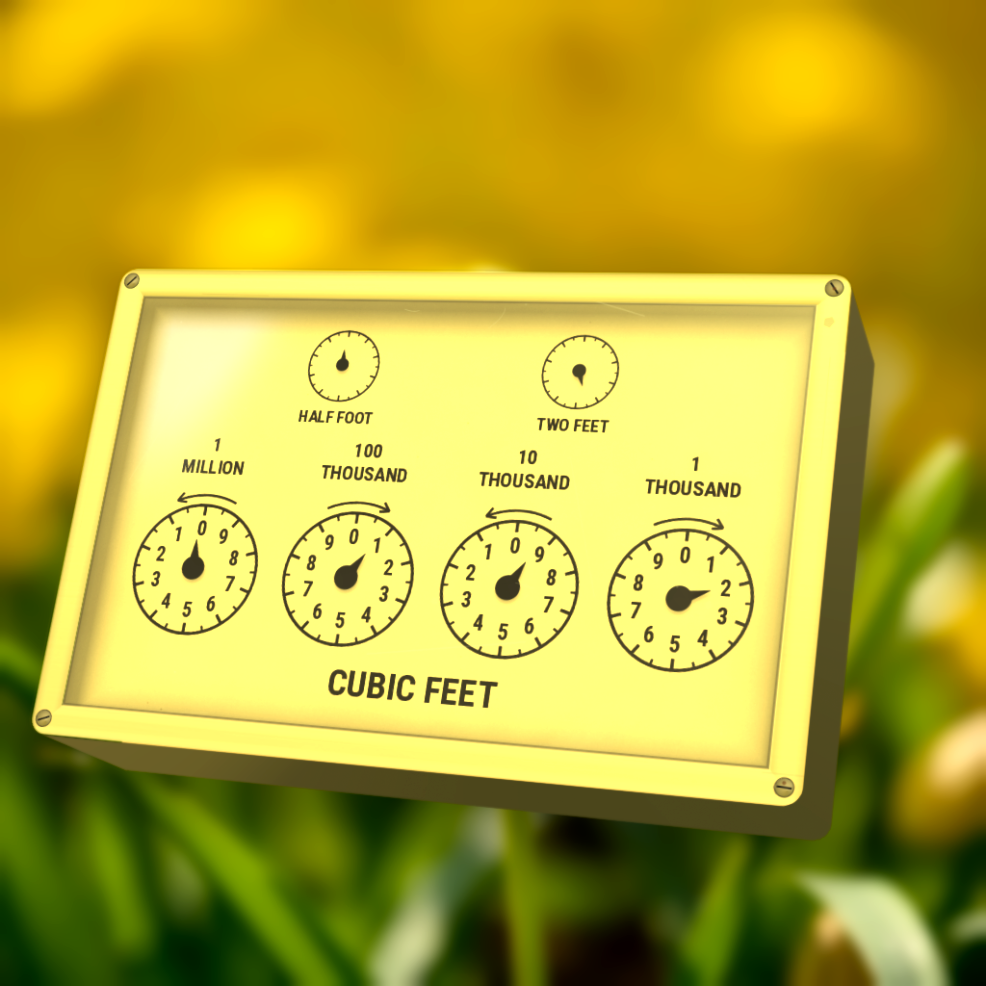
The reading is 9200 ft³
